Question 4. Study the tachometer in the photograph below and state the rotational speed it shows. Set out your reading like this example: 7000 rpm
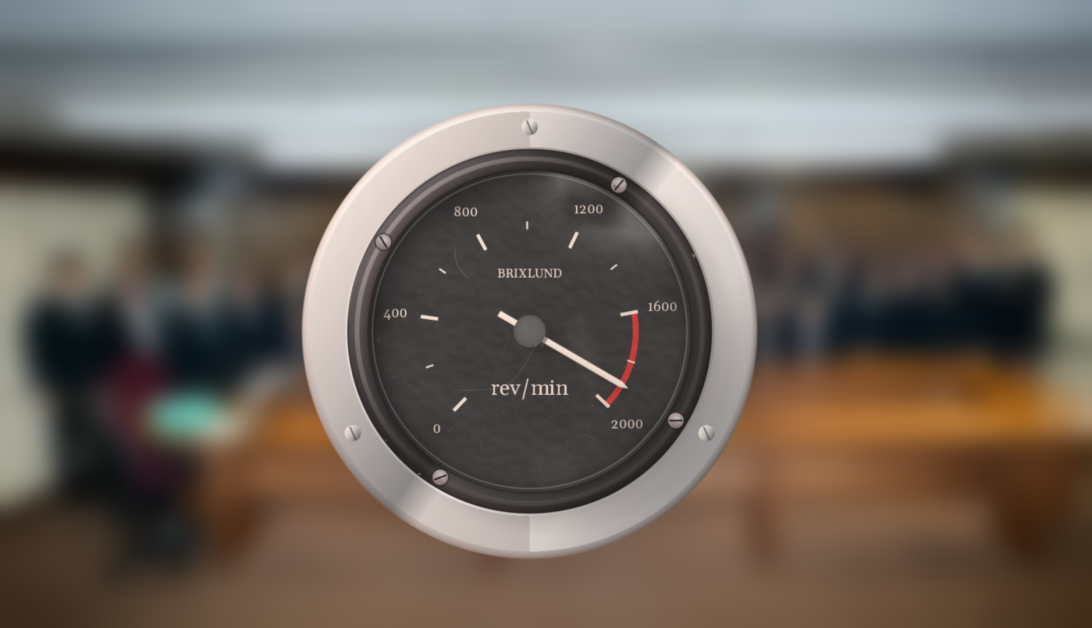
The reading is 1900 rpm
